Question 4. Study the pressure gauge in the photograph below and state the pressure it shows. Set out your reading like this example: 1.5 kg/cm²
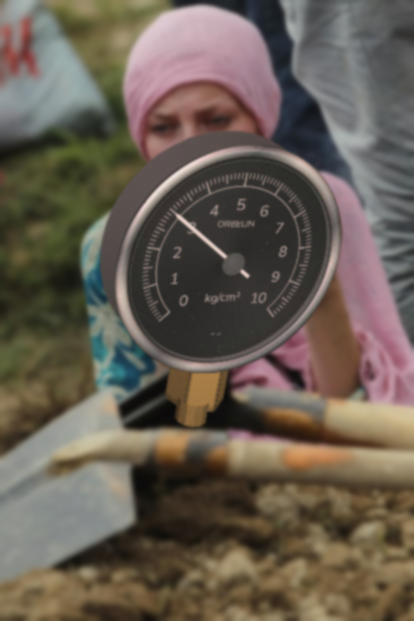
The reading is 3 kg/cm²
